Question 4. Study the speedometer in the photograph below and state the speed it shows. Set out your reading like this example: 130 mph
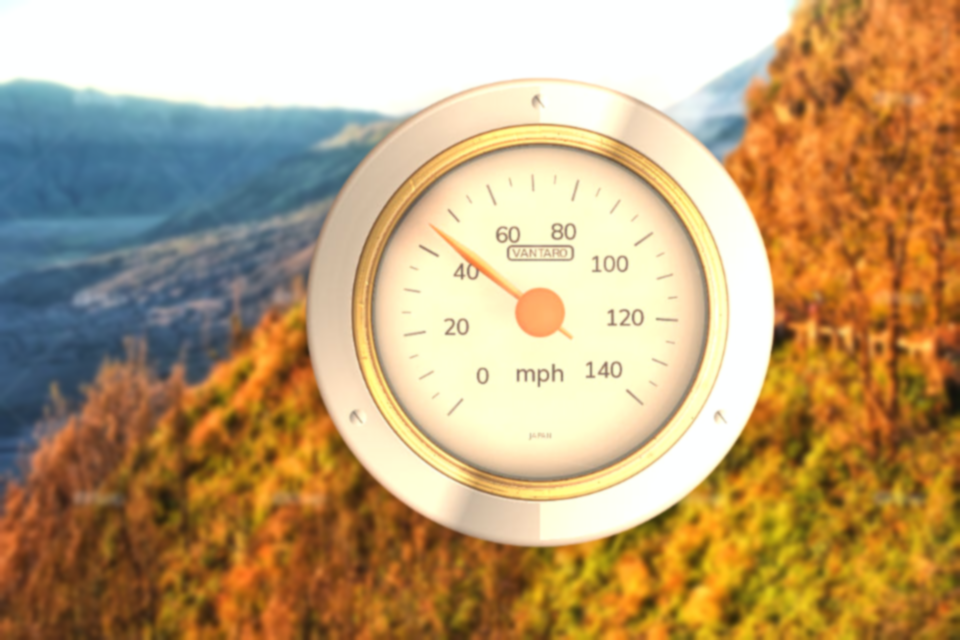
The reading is 45 mph
